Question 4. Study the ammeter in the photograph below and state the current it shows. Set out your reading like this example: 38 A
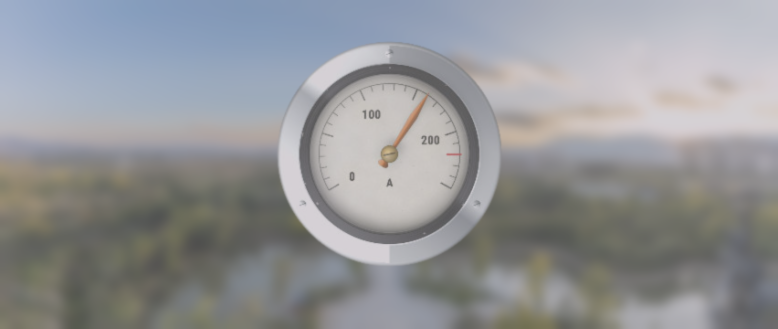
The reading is 160 A
